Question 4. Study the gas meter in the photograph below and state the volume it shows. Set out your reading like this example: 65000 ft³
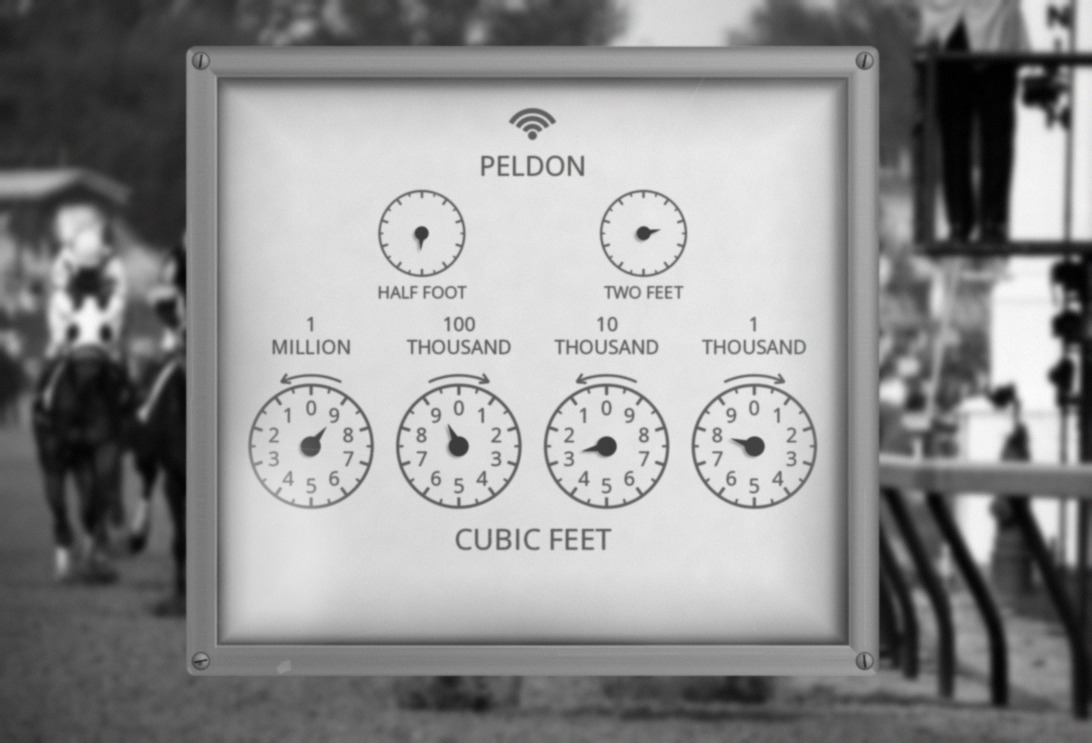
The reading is 892800 ft³
